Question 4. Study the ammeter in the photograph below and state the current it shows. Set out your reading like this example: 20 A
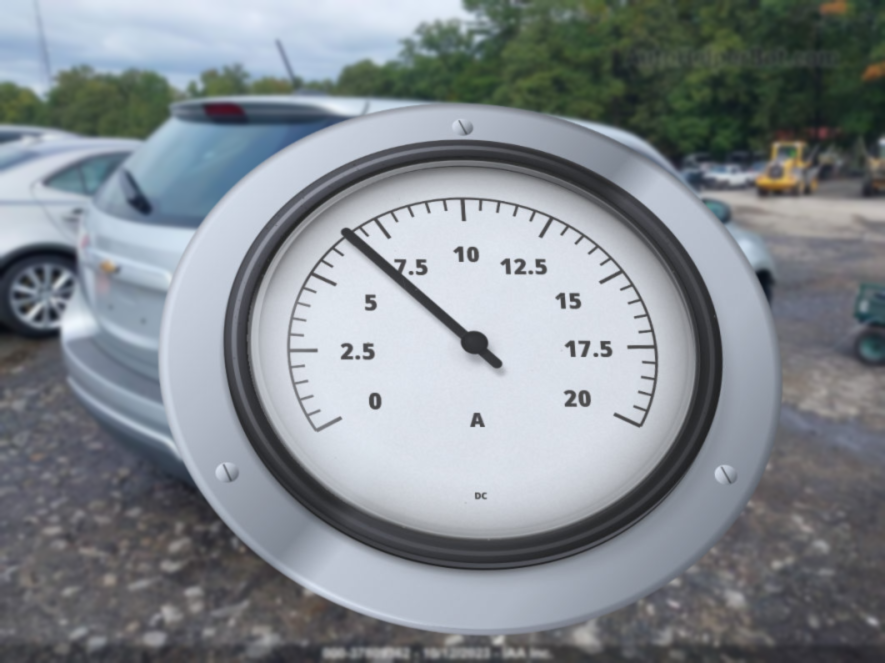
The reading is 6.5 A
